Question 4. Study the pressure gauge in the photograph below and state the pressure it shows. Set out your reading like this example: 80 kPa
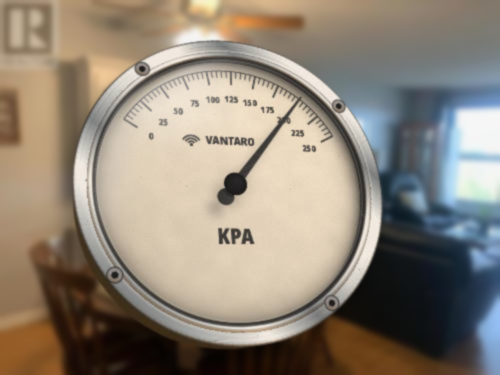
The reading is 200 kPa
